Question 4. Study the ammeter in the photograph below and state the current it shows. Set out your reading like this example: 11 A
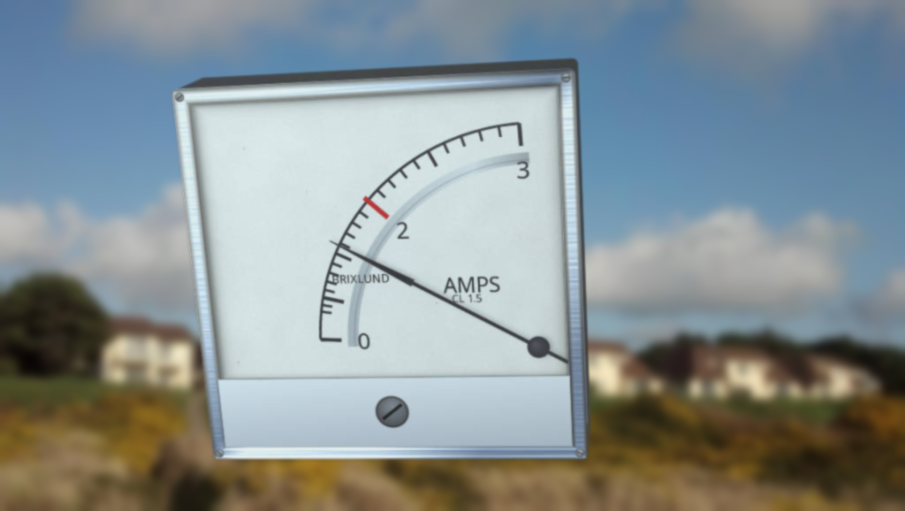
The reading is 1.6 A
